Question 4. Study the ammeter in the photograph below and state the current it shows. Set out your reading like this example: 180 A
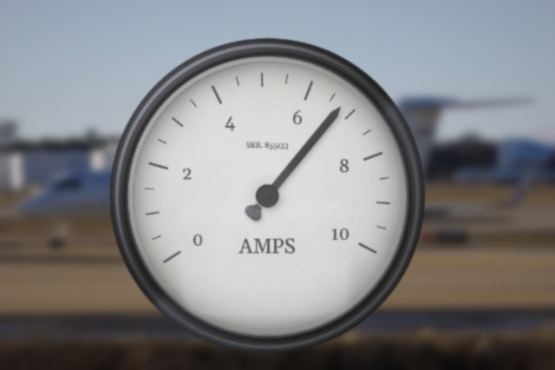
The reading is 6.75 A
